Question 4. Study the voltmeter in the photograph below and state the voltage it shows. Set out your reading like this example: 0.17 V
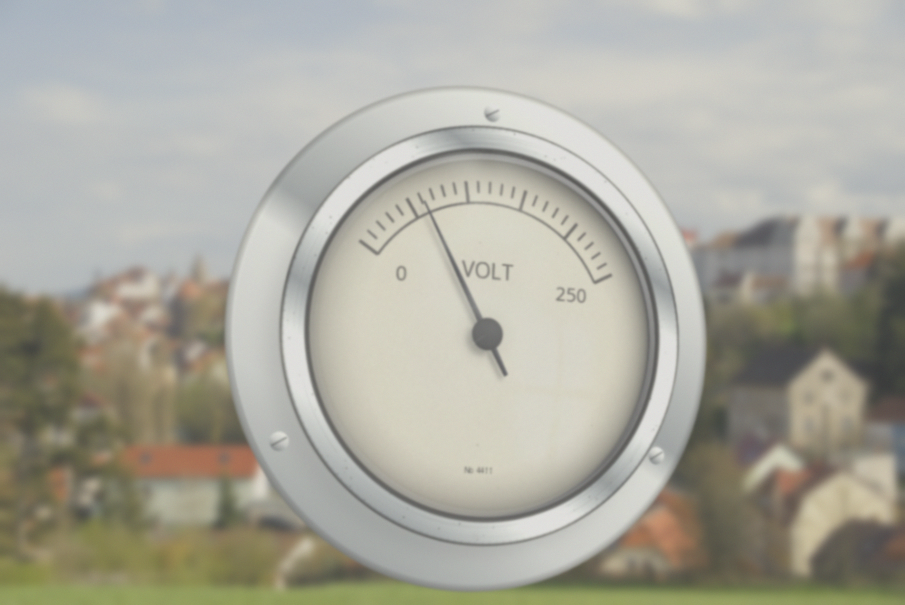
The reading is 60 V
